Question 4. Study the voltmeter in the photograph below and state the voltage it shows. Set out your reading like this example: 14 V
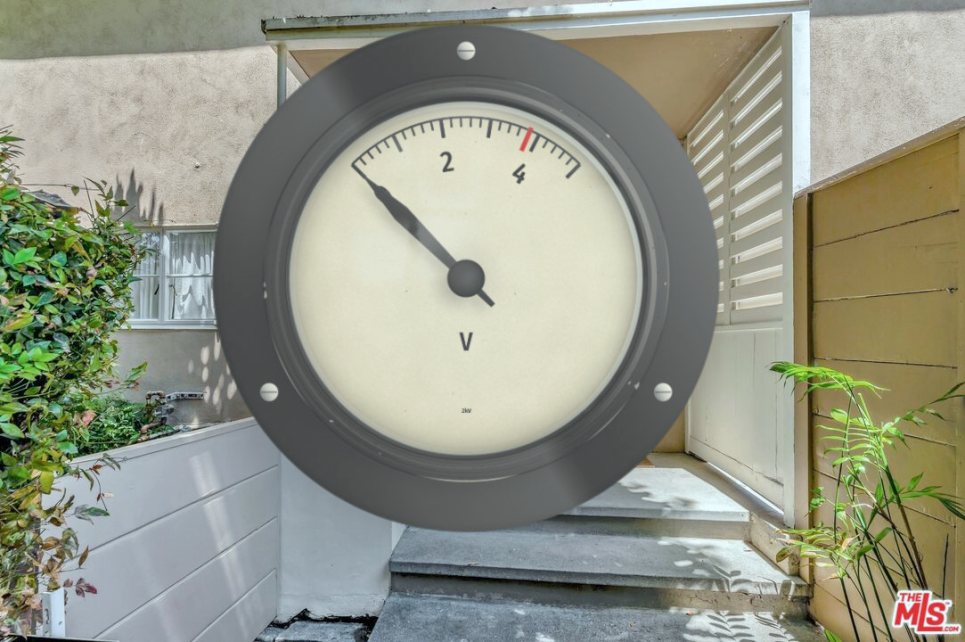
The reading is 0 V
